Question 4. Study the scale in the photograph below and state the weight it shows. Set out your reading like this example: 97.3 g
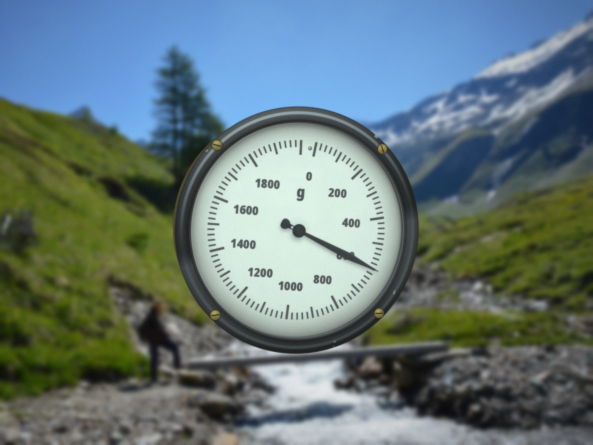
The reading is 600 g
